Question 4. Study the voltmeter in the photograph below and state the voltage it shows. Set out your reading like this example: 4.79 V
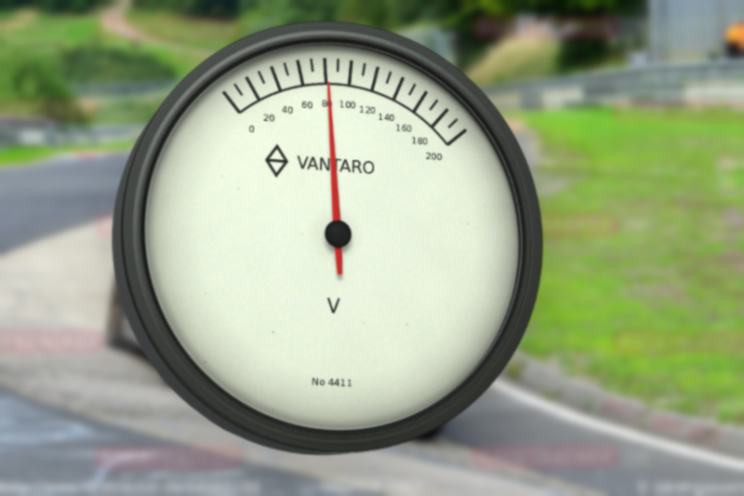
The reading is 80 V
